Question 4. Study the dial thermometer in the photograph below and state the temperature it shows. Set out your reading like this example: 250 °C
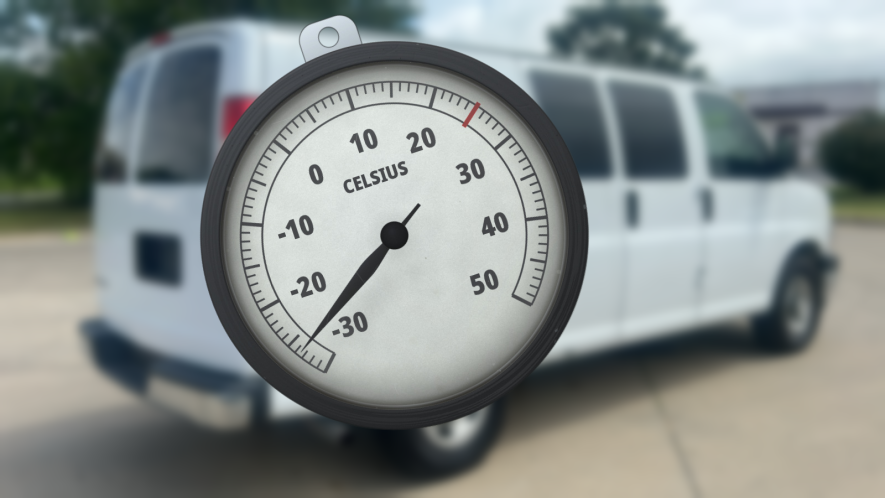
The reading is -26.5 °C
